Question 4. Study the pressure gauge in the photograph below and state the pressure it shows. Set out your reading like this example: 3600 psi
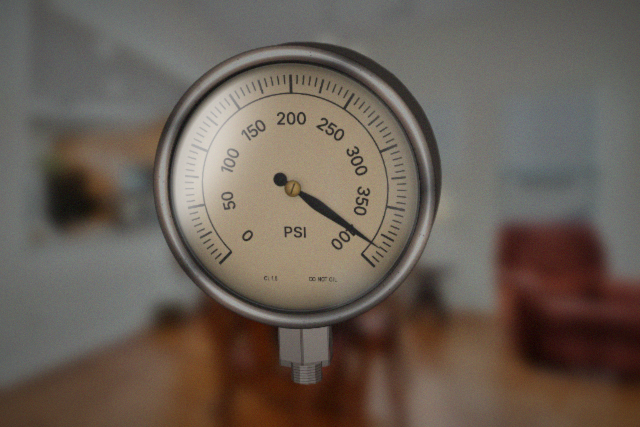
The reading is 385 psi
